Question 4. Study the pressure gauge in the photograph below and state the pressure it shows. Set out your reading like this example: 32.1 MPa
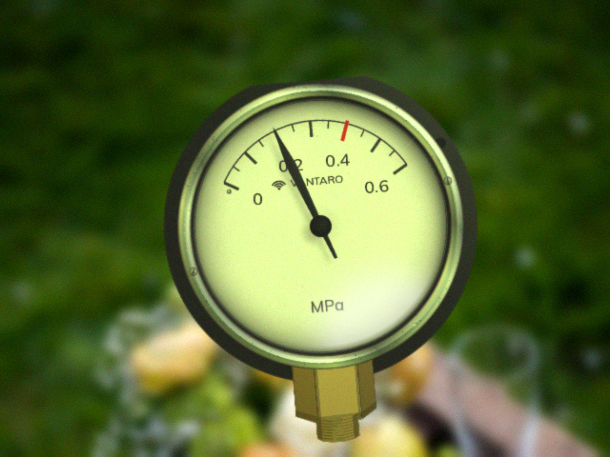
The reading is 0.2 MPa
